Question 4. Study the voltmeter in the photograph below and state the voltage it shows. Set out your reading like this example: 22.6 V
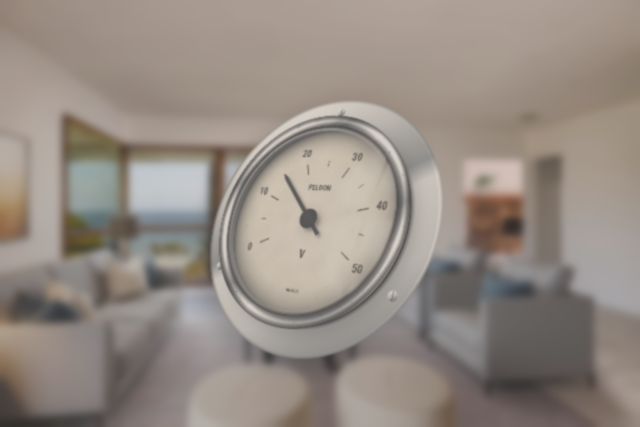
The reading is 15 V
